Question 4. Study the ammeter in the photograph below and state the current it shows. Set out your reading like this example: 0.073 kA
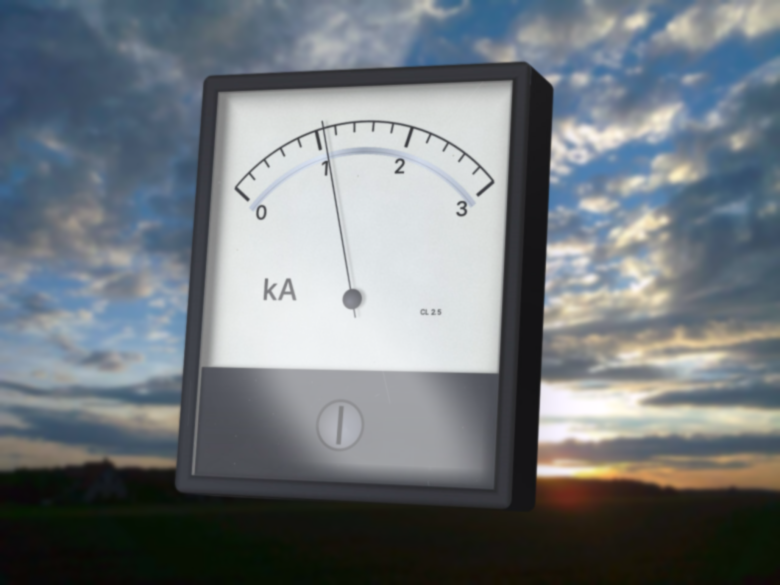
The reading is 1.1 kA
